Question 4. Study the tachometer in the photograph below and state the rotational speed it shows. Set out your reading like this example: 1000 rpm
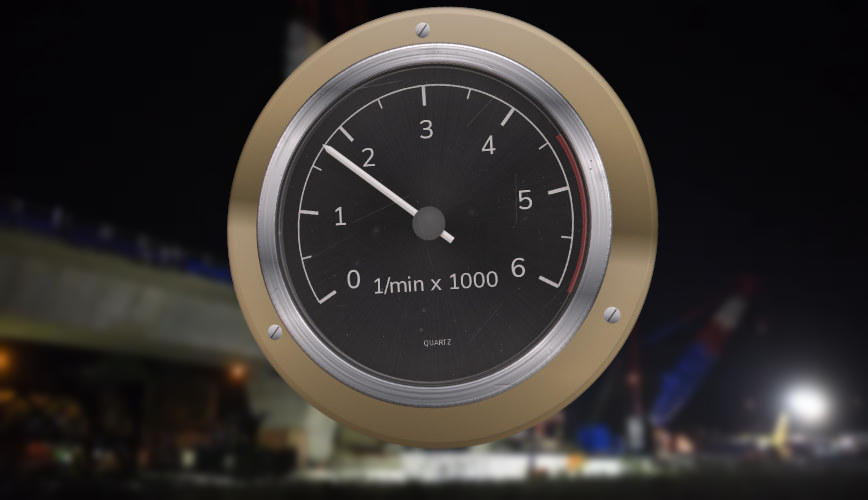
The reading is 1750 rpm
